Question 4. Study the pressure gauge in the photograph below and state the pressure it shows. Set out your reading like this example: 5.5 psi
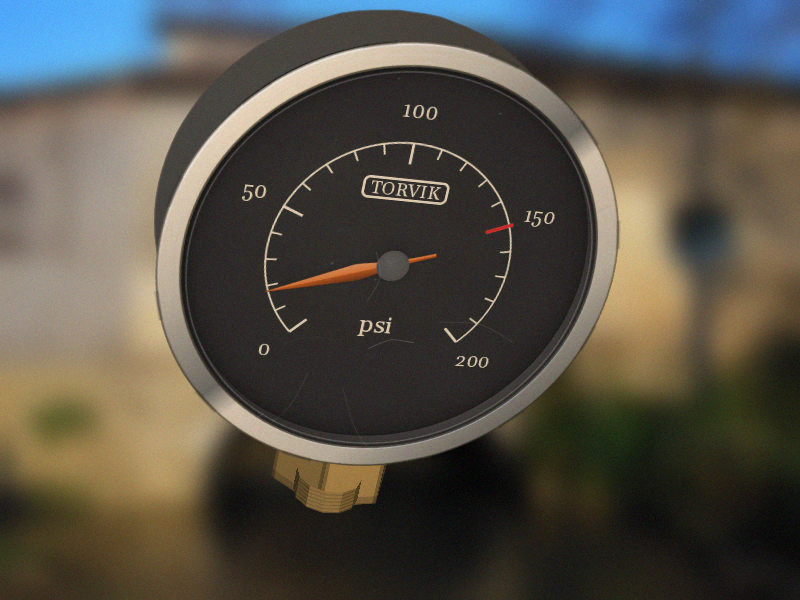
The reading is 20 psi
